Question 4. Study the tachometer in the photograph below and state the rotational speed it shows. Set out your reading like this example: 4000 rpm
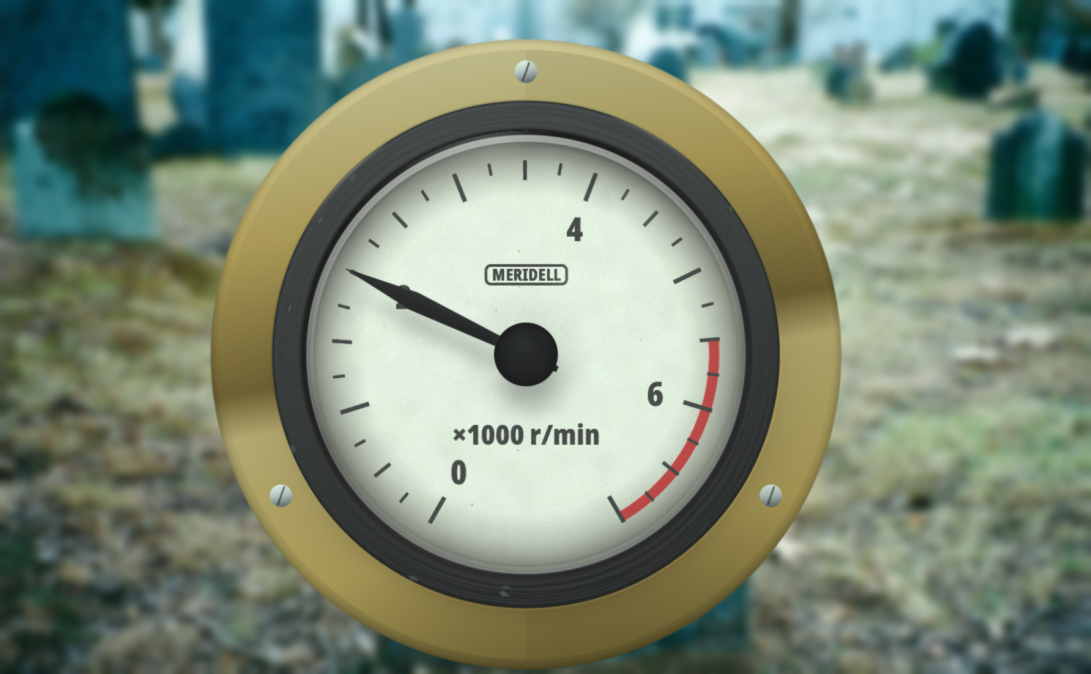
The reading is 2000 rpm
